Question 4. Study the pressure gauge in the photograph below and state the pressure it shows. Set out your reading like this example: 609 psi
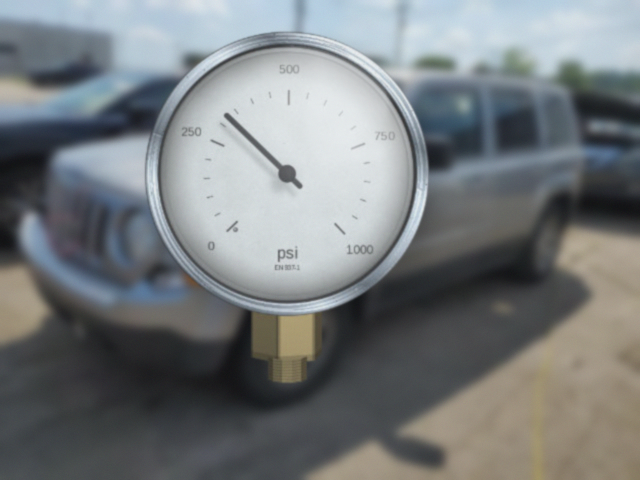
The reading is 325 psi
